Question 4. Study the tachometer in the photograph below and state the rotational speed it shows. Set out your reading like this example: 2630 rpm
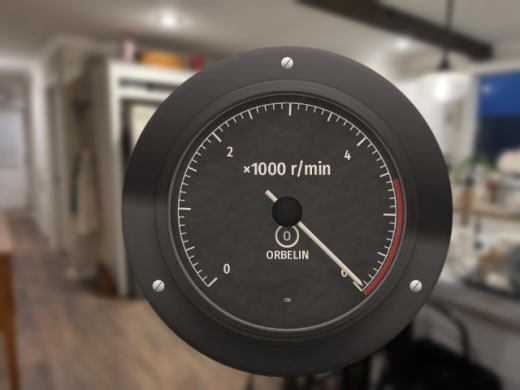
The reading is 5950 rpm
